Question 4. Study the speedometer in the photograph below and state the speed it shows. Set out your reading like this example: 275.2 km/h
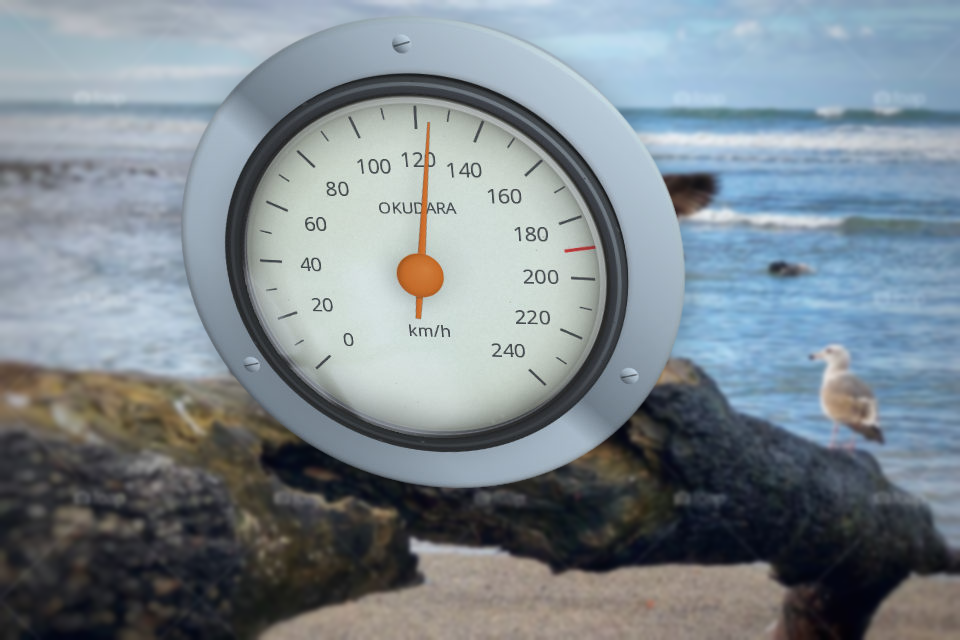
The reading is 125 km/h
